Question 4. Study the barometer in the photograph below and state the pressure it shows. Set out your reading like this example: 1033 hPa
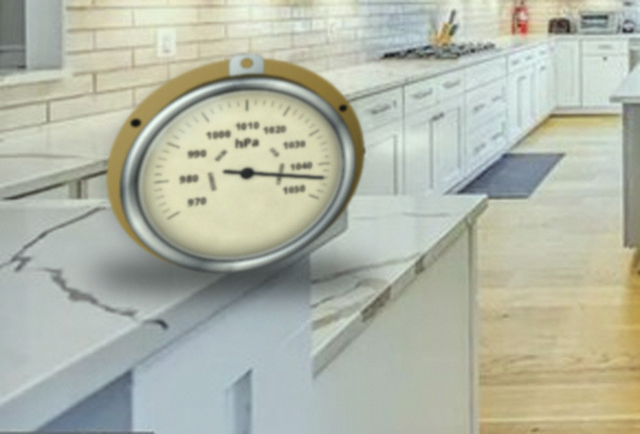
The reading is 1044 hPa
